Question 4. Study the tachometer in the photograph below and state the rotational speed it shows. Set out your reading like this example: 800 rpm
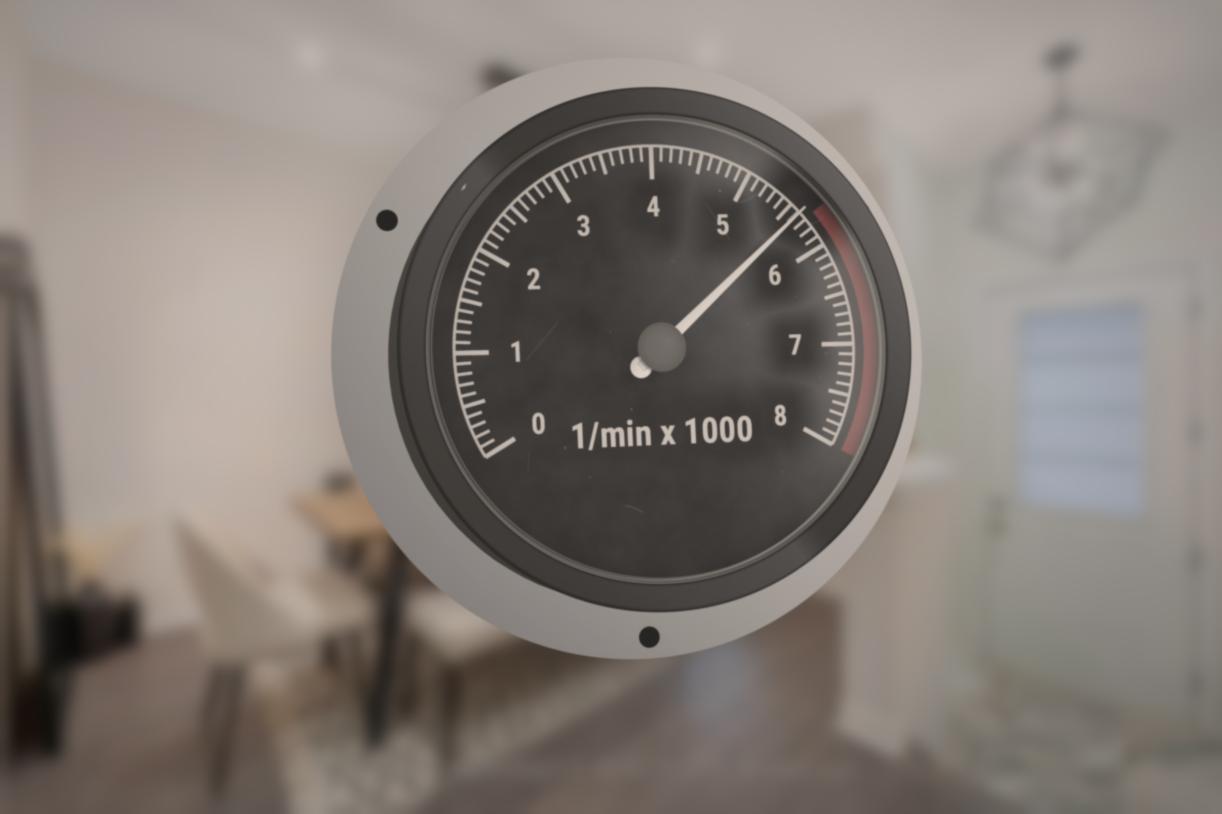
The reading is 5600 rpm
